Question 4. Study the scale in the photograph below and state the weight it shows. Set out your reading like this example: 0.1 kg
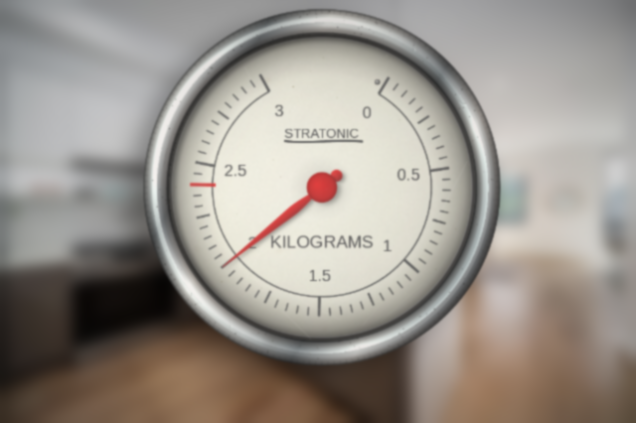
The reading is 2 kg
